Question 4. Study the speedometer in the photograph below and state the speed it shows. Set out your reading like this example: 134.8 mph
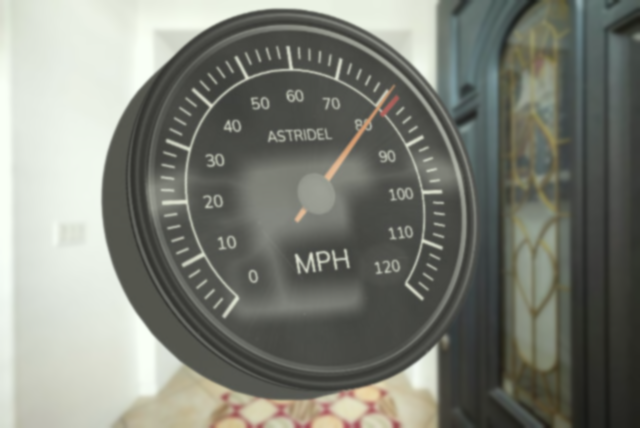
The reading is 80 mph
